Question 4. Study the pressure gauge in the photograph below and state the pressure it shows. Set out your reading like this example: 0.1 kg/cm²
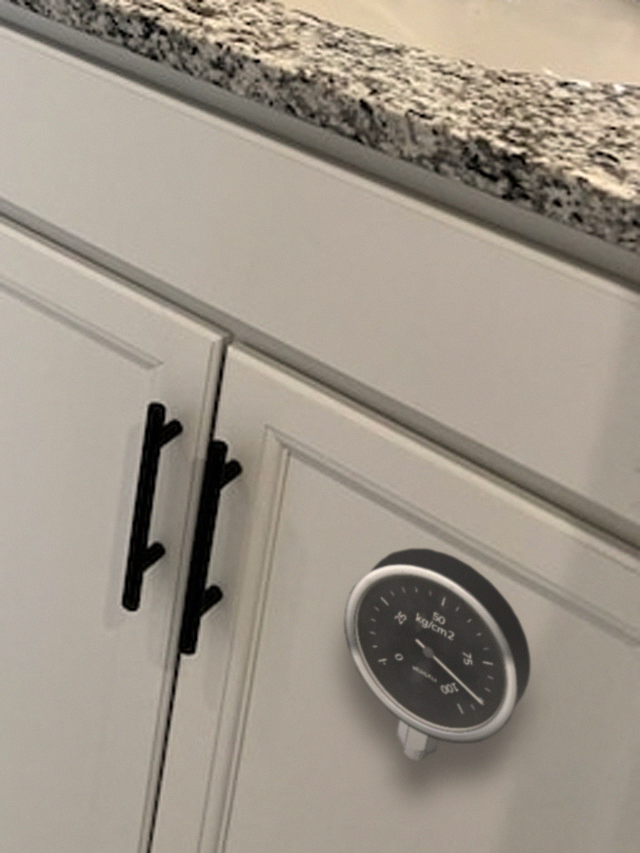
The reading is 90 kg/cm²
